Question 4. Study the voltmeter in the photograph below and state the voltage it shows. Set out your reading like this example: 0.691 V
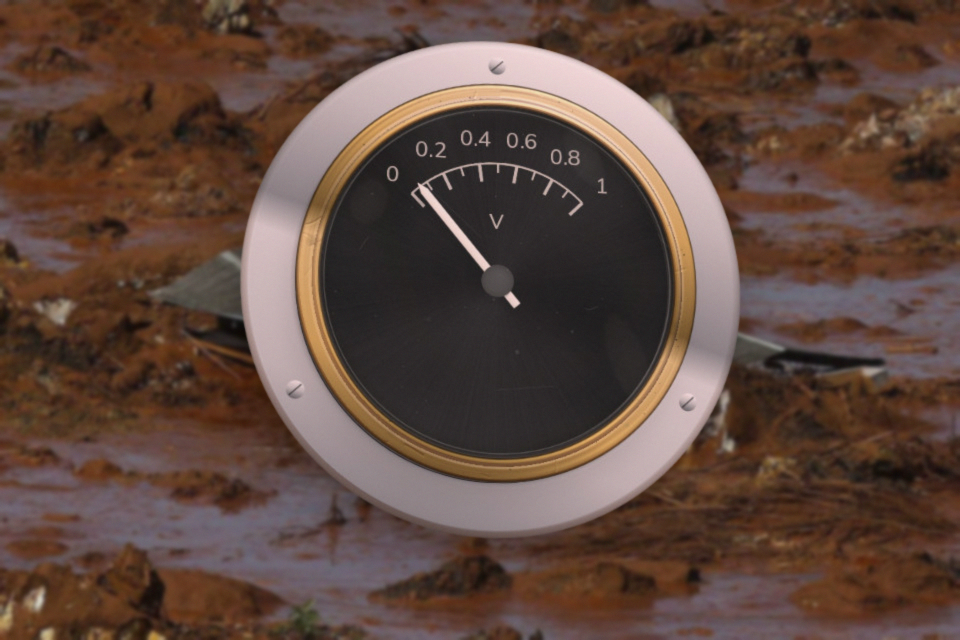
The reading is 0.05 V
